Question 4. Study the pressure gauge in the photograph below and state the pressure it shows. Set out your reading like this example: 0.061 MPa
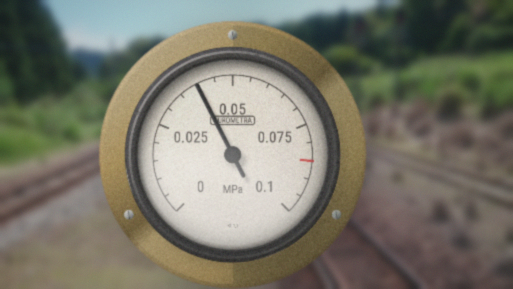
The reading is 0.04 MPa
